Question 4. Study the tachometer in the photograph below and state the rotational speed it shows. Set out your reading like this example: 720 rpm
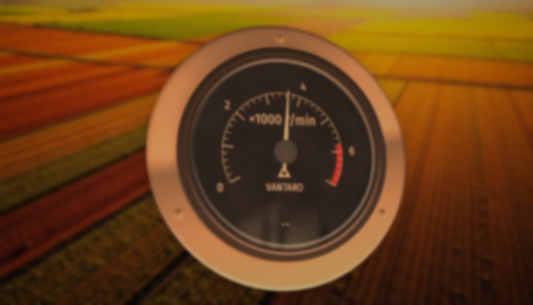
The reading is 3600 rpm
